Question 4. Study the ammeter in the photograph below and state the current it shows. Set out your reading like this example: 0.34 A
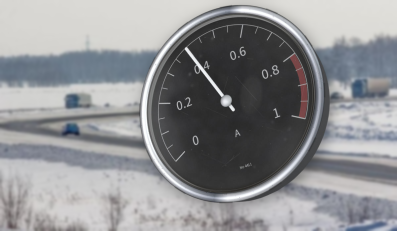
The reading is 0.4 A
